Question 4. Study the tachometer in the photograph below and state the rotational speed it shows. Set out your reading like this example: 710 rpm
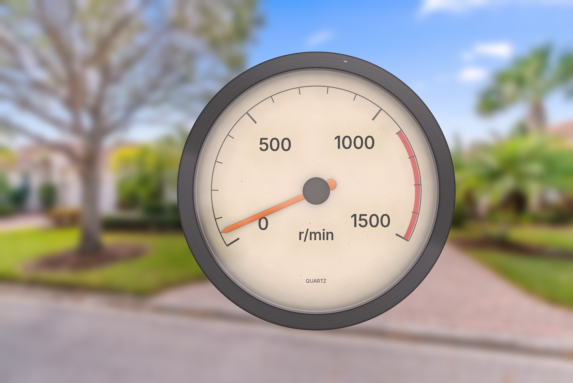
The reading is 50 rpm
